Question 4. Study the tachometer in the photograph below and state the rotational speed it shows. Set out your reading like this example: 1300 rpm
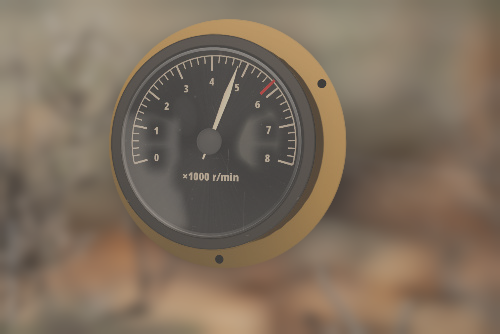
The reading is 4800 rpm
